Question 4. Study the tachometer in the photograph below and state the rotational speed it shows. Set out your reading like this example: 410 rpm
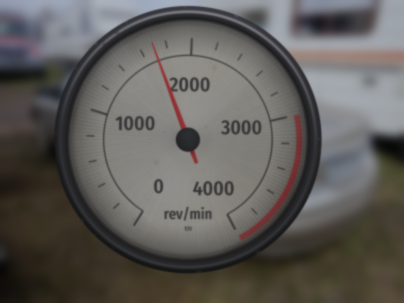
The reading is 1700 rpm
